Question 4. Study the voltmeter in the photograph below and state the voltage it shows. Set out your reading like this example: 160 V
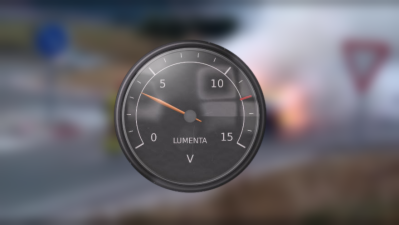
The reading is 3.5 V
